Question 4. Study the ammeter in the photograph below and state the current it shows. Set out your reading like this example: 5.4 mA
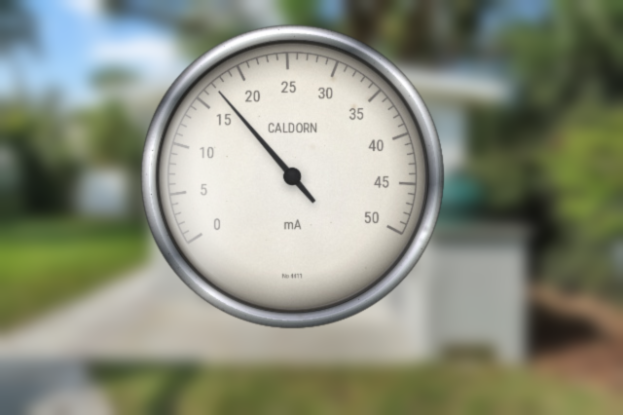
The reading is 17 mA
